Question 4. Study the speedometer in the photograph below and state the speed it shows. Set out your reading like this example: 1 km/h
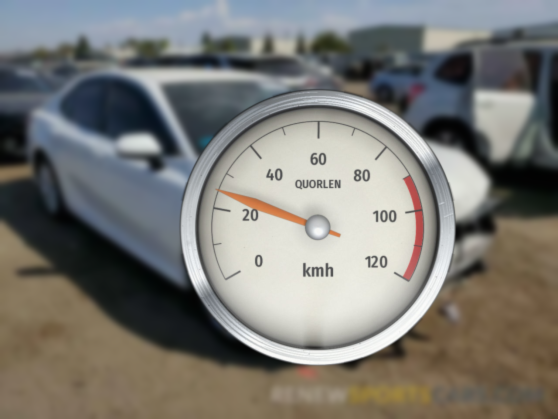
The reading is 25 km/h
